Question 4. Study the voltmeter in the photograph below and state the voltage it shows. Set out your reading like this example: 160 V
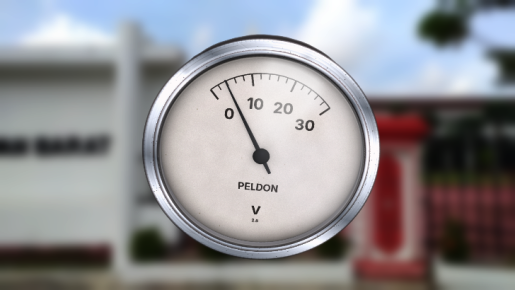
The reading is 4 V
